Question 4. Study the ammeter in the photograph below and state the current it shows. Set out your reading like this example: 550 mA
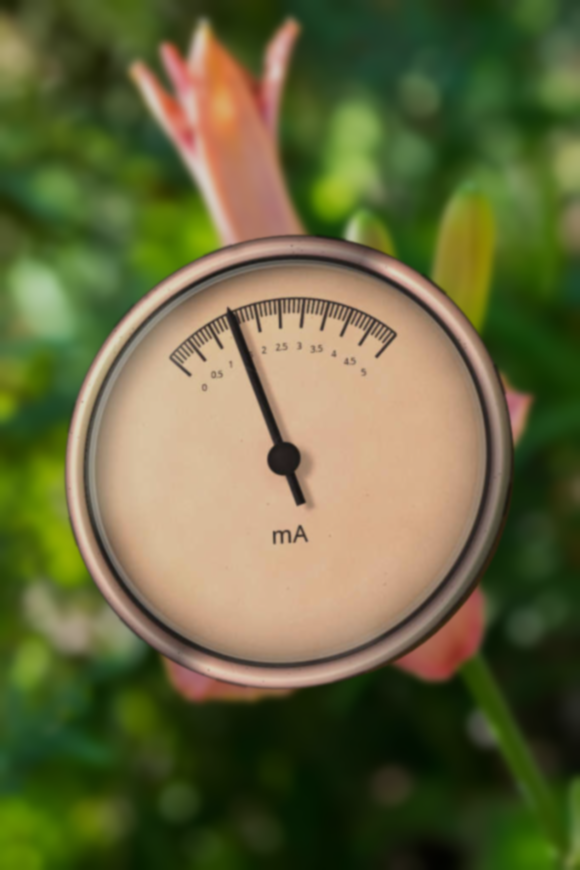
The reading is 1.5 mA
